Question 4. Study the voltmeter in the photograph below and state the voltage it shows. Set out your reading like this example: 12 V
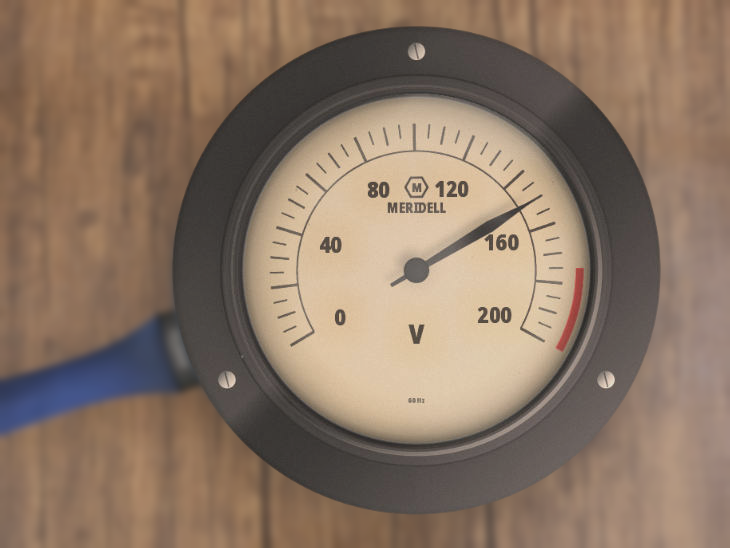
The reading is 150 V
